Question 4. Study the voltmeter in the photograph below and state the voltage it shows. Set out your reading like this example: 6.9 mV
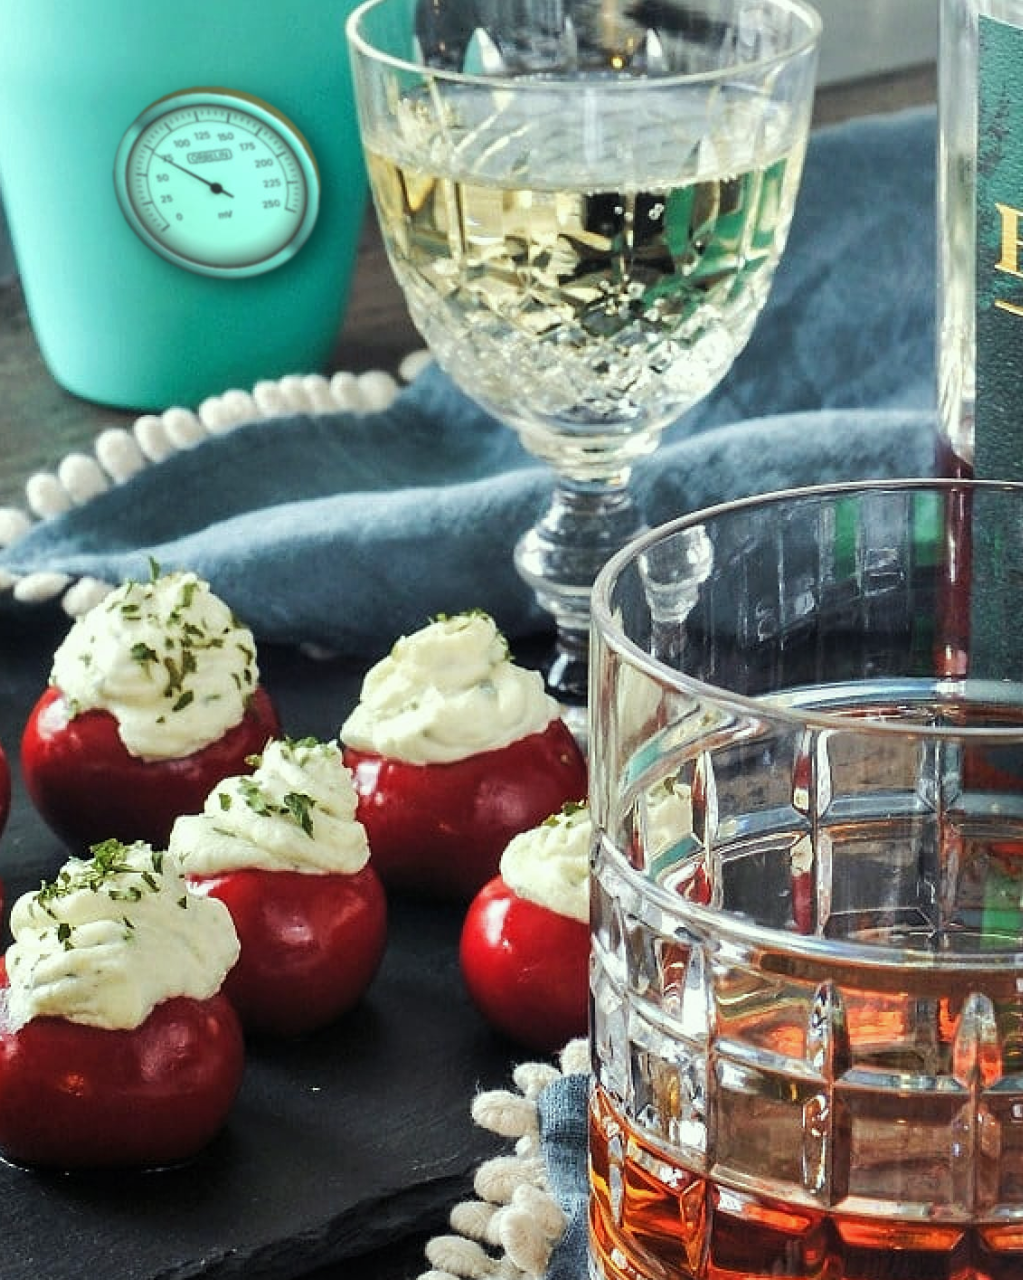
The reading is 75 mV
